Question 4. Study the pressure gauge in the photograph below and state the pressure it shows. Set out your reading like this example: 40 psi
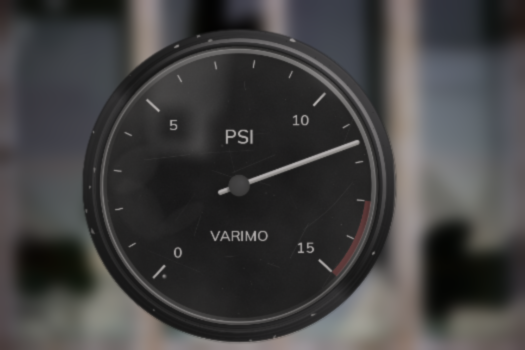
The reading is 11.5 psi
